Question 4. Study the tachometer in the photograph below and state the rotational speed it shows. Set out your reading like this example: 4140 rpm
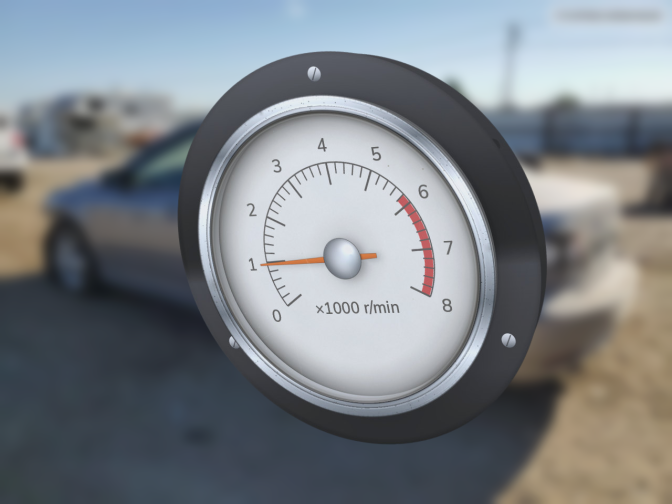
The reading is 1000 rpm
